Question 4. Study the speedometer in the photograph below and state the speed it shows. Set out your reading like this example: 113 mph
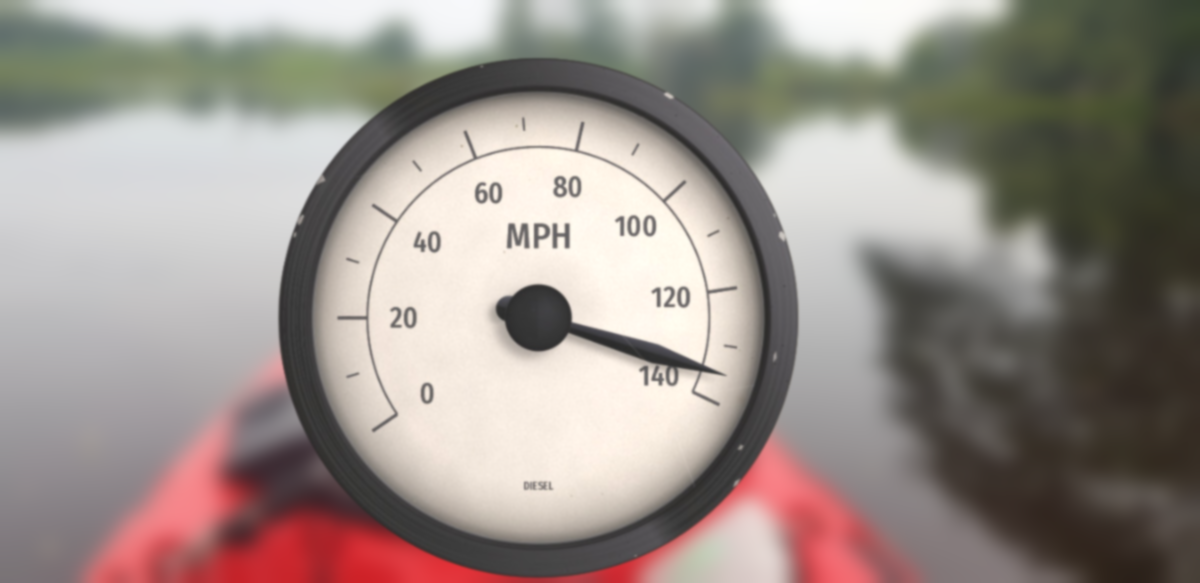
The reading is 135 mph
